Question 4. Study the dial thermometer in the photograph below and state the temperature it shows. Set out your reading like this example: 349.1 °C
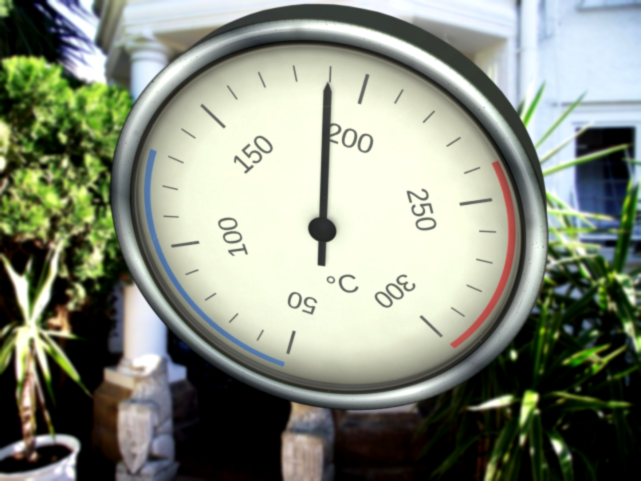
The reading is 190 °C
